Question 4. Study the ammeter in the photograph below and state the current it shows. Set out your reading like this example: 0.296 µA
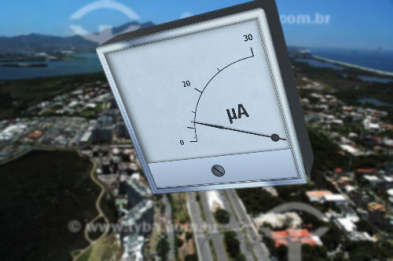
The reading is 12.5 µA
